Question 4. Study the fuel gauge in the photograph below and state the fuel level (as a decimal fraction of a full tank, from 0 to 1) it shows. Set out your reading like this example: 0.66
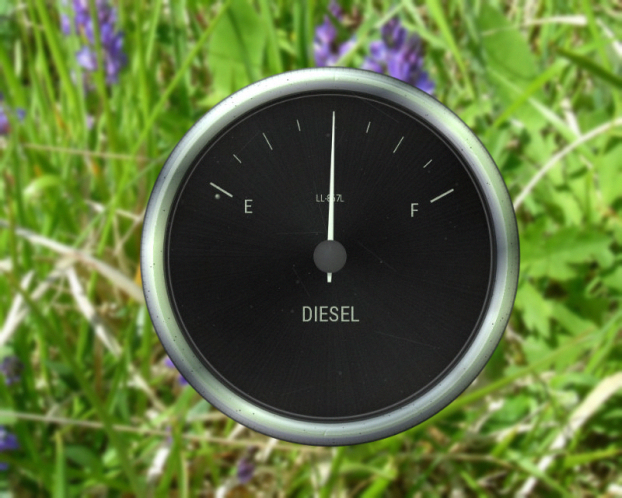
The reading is 0.5
